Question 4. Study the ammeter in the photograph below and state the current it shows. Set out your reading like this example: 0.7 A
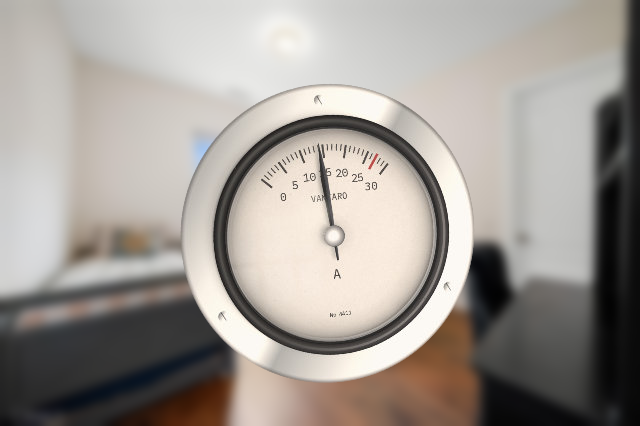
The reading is 14 A
